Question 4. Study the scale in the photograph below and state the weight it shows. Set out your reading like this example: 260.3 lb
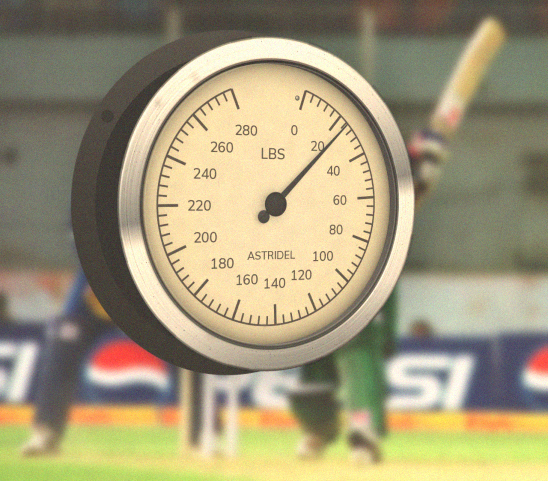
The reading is 24 lb
